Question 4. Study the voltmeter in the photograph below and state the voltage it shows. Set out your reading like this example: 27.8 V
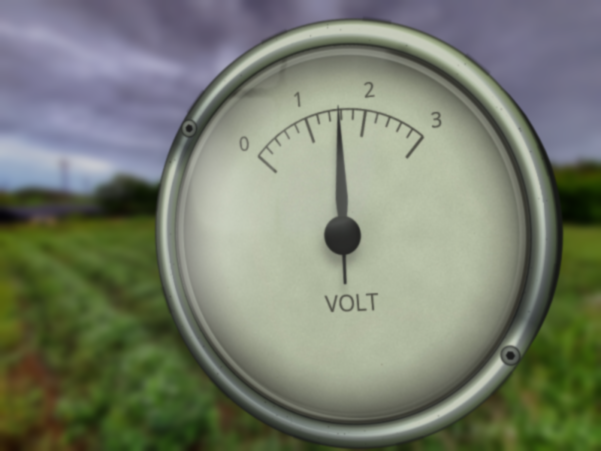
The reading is 1.6 V
